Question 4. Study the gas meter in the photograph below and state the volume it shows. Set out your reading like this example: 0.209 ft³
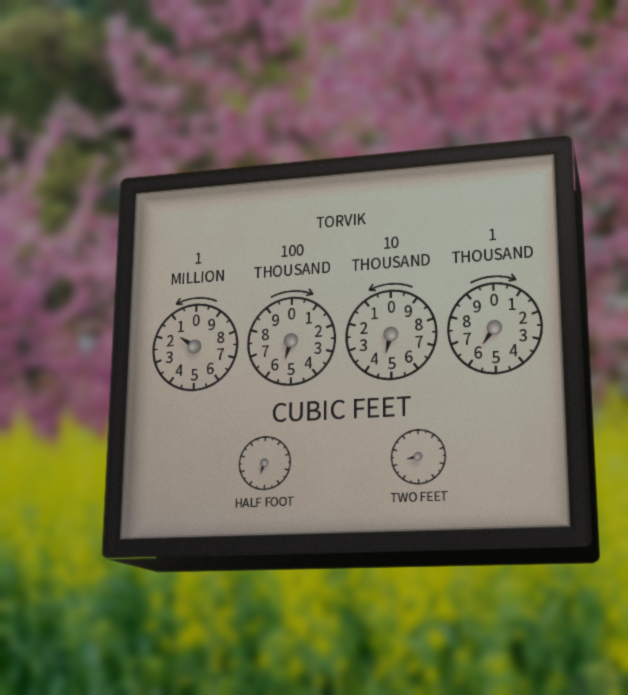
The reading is 154600 ft³
